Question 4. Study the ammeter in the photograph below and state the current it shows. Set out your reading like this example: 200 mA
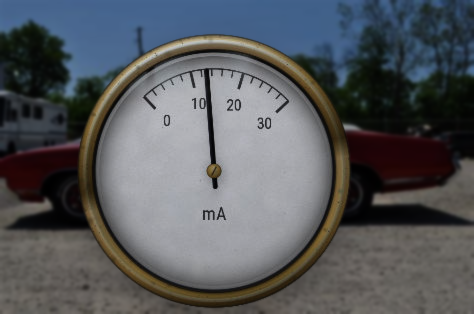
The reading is 13 mA
